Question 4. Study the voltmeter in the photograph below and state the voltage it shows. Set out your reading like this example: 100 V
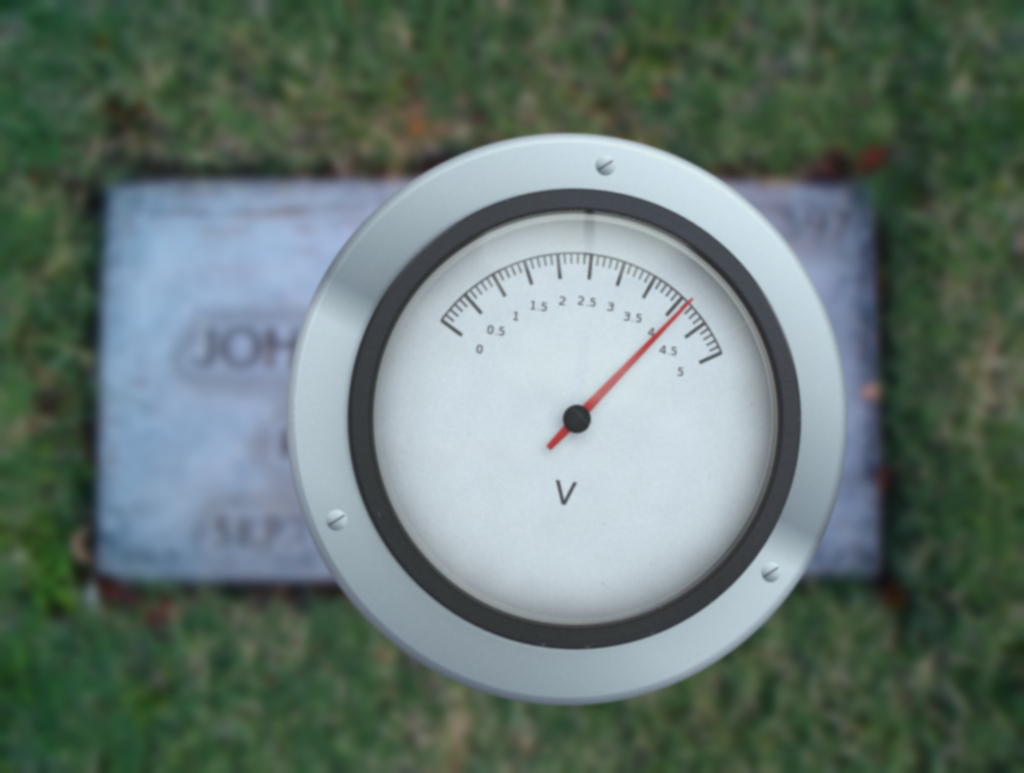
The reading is 4.1 V
